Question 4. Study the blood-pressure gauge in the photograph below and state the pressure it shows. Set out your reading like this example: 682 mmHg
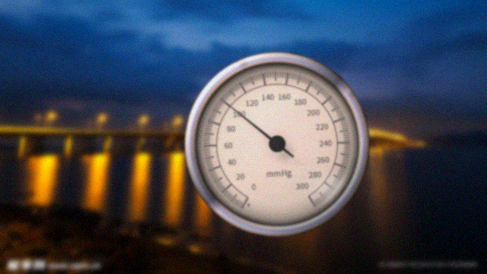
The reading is 100 mmHg
